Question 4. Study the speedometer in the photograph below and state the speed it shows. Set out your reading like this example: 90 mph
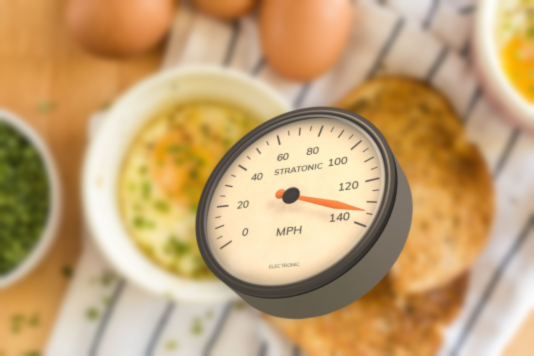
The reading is 135 mph
